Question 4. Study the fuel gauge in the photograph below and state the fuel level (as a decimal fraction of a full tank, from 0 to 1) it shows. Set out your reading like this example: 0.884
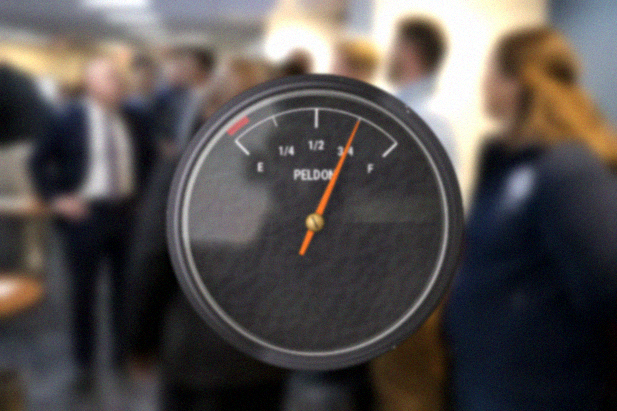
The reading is 0.75
